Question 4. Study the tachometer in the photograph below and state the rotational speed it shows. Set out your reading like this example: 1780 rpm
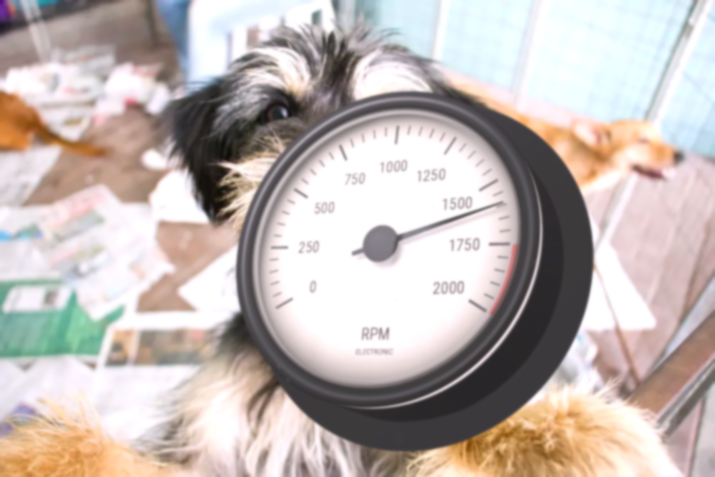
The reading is 1600 rpm
